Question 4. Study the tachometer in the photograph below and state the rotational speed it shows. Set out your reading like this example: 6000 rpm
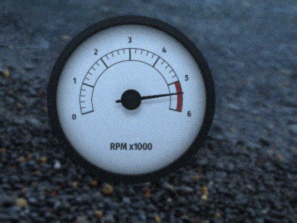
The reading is 5400 rpm
